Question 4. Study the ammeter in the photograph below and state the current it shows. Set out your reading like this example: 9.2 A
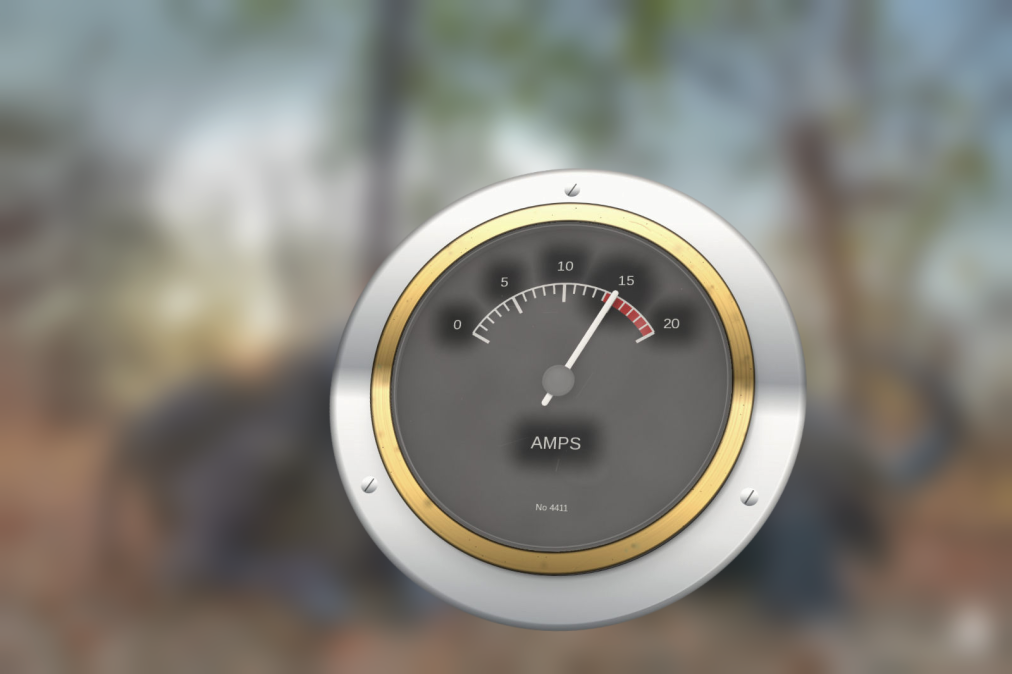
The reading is 15 A
